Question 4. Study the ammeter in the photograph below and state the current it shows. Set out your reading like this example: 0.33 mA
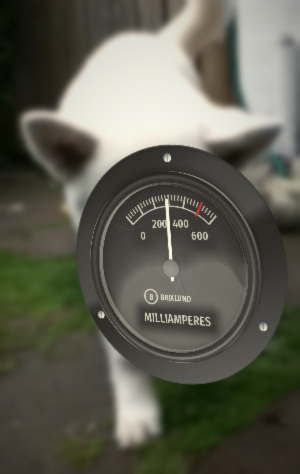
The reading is 300 mA
